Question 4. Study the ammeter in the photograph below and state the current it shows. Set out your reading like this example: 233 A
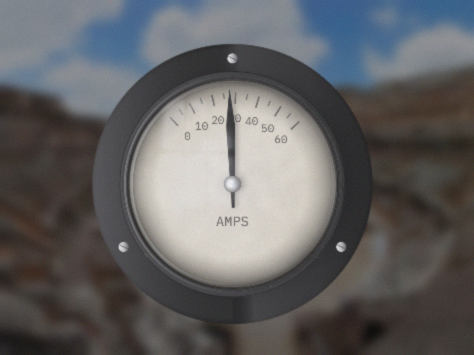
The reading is 27.5 A
